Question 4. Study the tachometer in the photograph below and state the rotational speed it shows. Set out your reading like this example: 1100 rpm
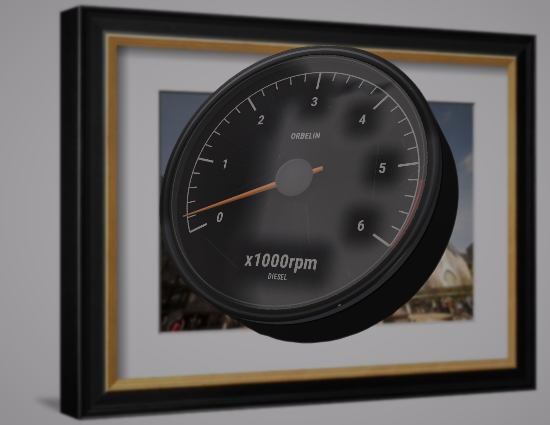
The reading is 200 rpm
